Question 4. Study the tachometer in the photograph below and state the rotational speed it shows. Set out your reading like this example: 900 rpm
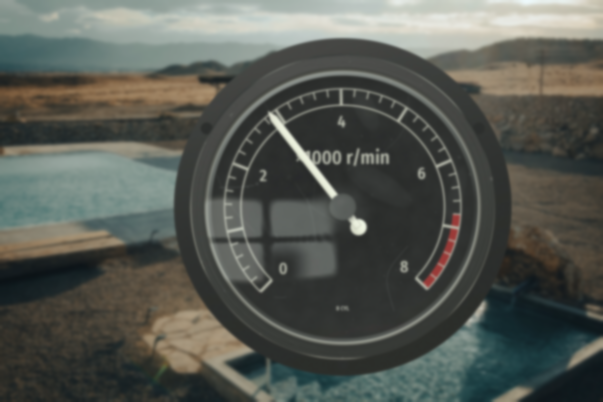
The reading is 2900 rpm
